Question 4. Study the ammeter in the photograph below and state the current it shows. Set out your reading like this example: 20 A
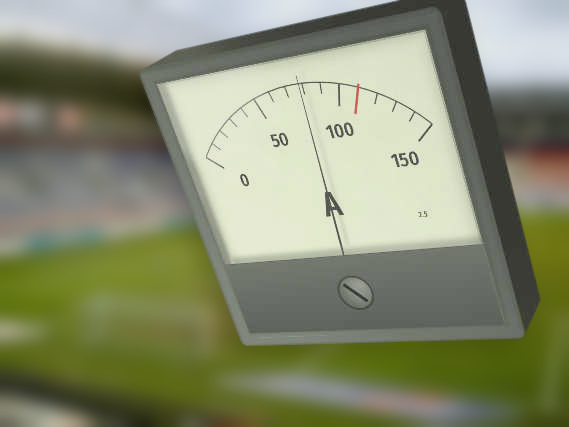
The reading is 80 A
